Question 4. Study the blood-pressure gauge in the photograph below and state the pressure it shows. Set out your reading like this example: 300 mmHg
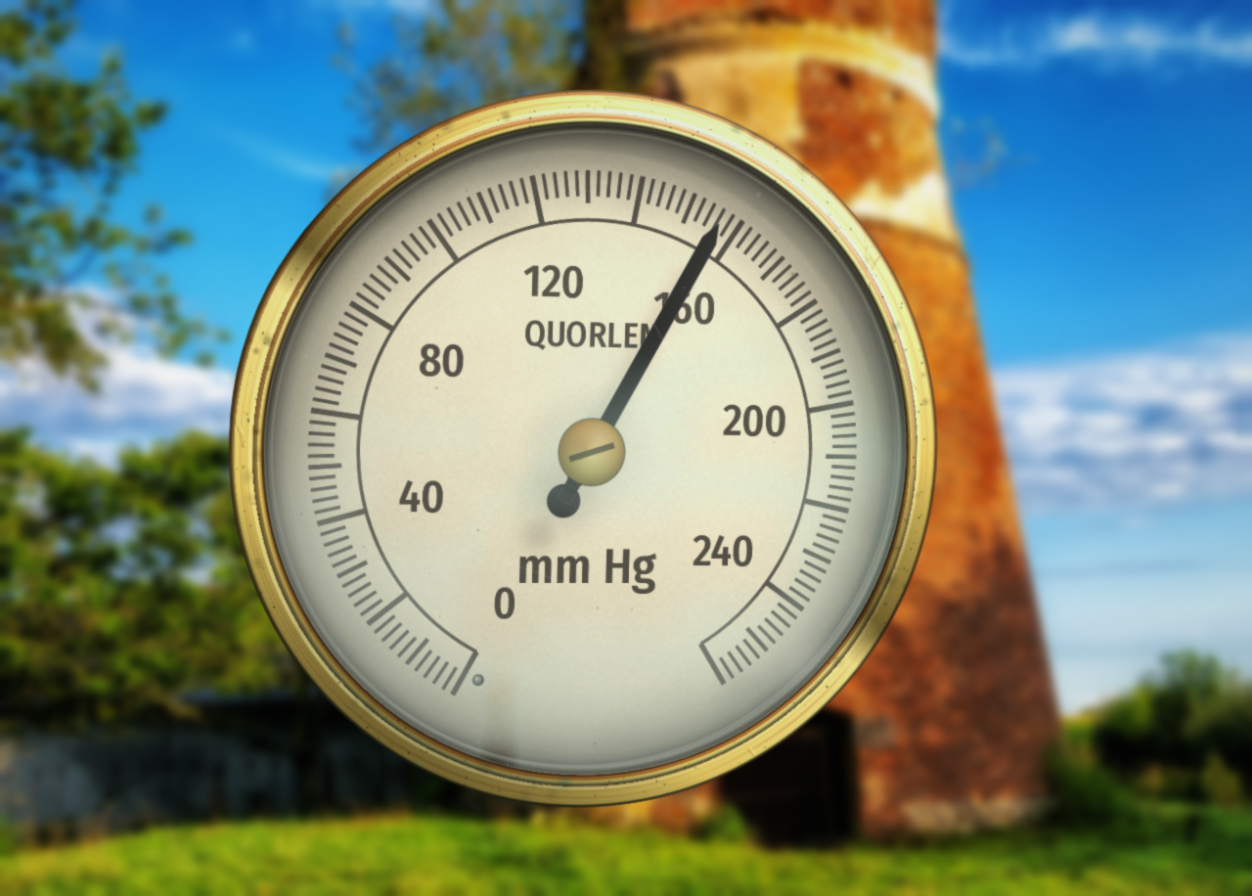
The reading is 156 mmHg
